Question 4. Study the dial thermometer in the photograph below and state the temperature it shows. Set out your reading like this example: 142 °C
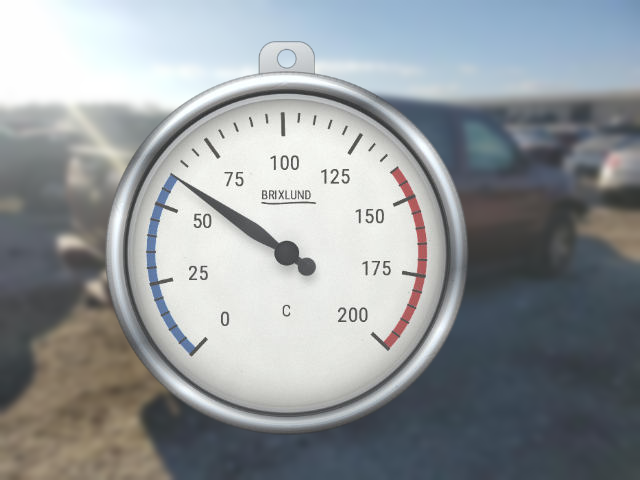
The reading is 60 °C
